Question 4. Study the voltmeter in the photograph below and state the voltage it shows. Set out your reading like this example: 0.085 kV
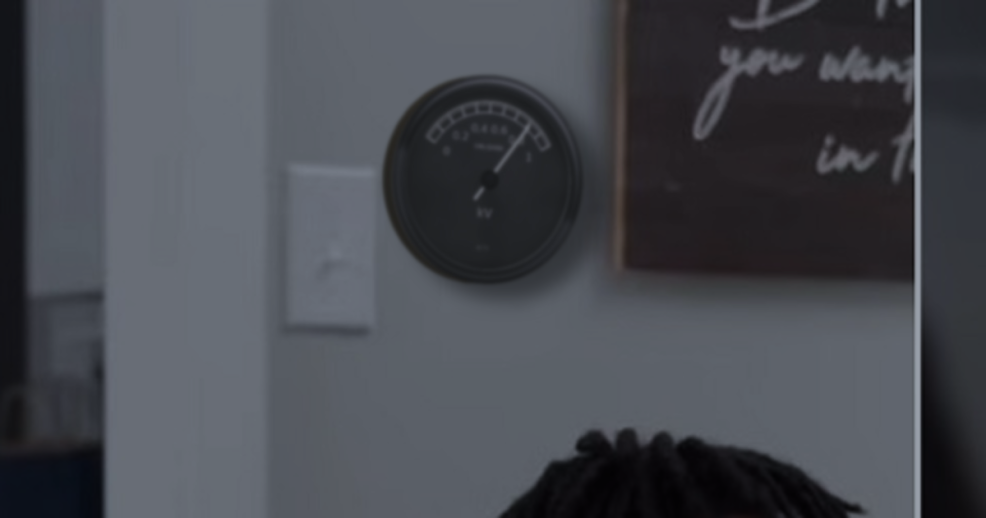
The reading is 0.8 kV
